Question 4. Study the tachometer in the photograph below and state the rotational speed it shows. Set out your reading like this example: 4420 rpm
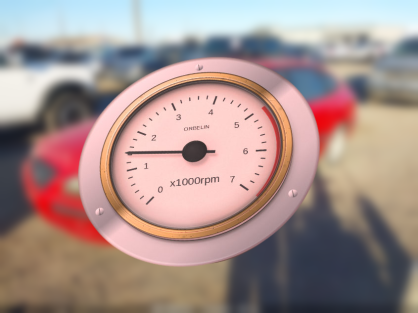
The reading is 1400 rpm
